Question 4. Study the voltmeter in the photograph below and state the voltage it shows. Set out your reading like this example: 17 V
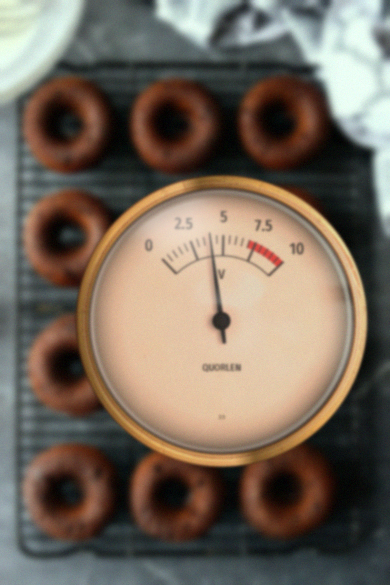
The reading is 4 V
